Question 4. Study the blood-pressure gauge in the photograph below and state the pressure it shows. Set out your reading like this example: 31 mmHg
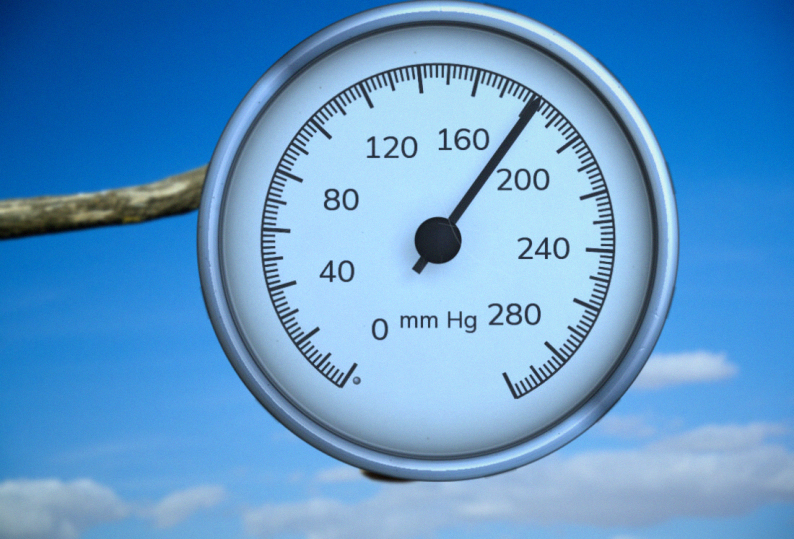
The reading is 182 mmHg
